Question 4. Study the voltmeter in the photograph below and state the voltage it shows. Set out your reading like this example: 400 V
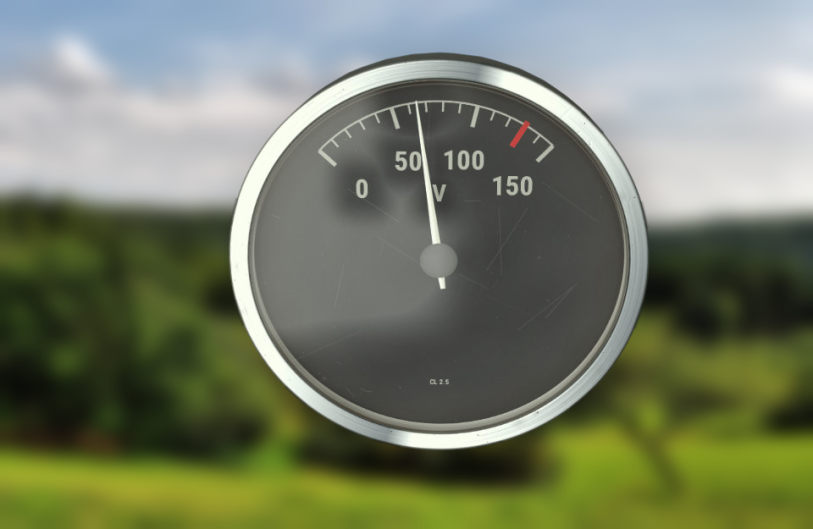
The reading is 65 V
